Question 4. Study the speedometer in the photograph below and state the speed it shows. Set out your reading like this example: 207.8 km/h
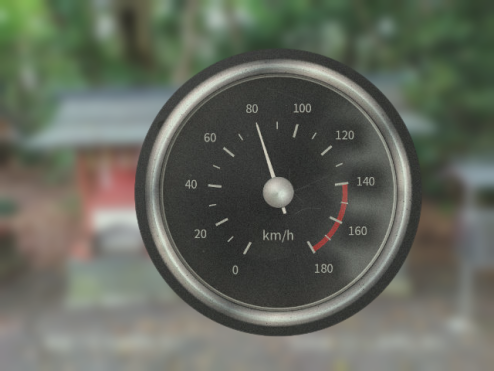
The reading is 80 km/h
